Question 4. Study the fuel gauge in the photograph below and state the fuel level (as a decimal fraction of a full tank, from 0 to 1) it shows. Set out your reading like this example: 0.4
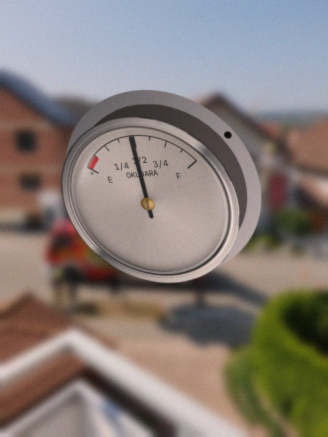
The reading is 0.5
